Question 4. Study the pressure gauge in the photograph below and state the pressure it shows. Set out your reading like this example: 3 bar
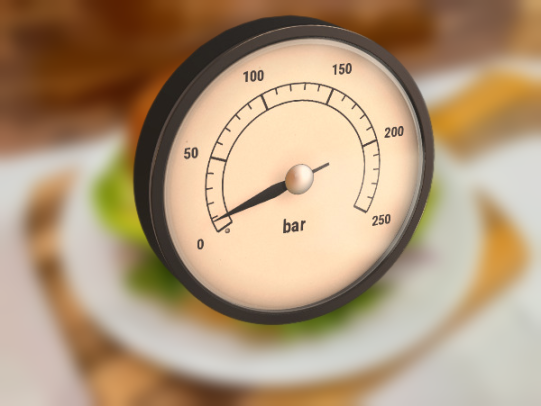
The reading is 10 bar
